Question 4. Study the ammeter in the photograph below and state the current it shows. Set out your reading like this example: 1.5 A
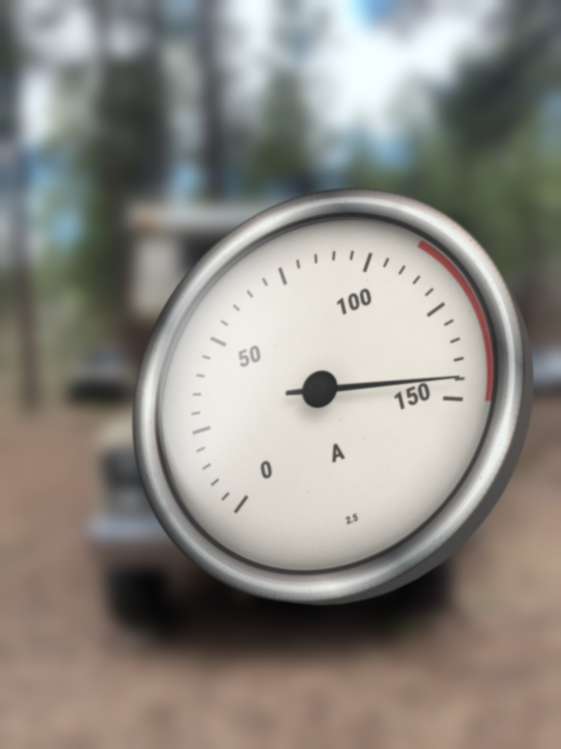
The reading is 145 A
